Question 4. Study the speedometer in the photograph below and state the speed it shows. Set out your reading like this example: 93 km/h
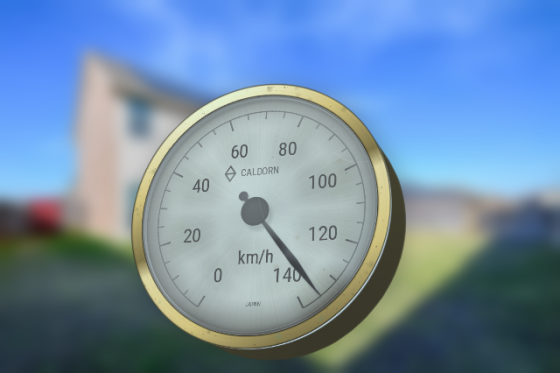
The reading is 135 km/h
